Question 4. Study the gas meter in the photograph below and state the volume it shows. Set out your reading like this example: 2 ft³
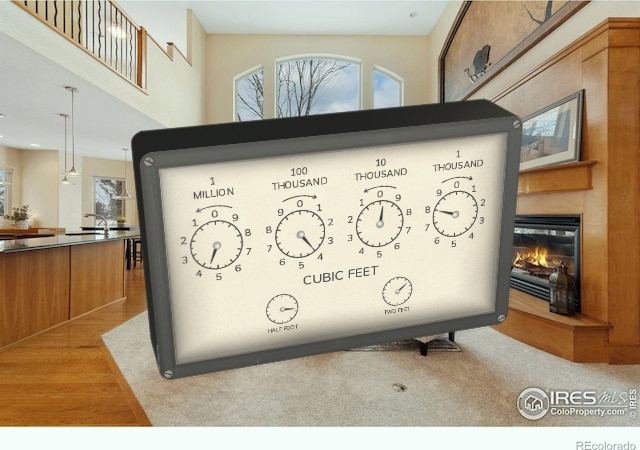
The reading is 439800 ft³
